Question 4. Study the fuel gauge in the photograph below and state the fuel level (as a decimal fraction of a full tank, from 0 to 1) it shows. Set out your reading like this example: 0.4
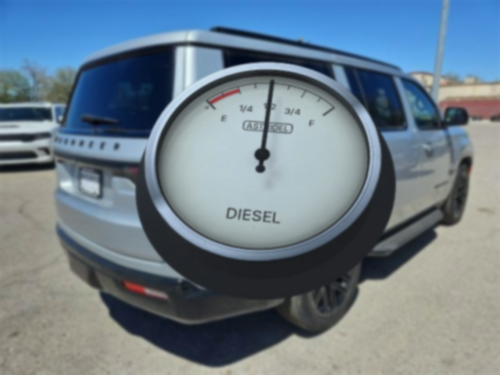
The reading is 0.5
